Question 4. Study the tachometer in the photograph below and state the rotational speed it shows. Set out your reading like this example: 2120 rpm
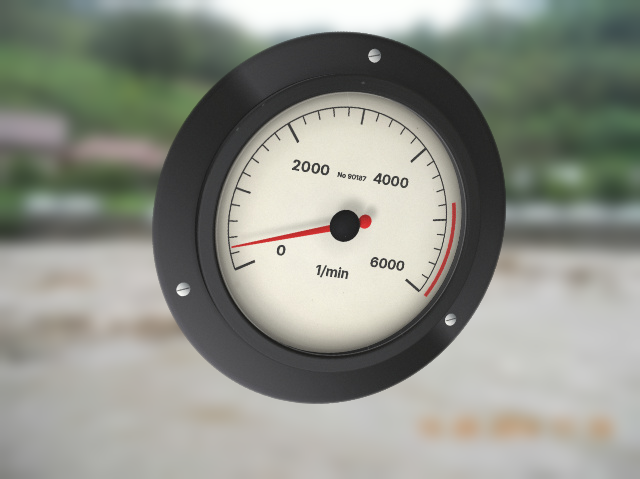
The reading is 300 rpm
